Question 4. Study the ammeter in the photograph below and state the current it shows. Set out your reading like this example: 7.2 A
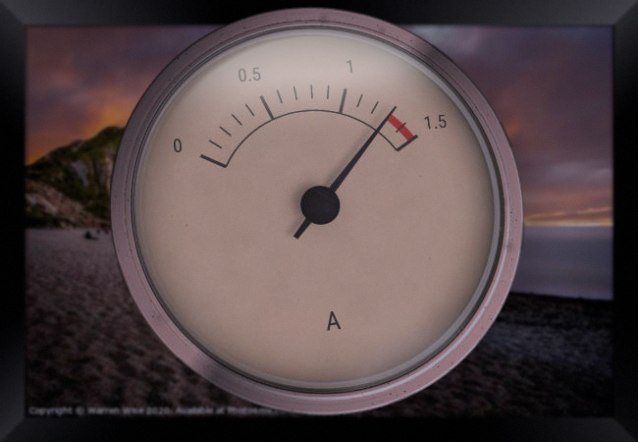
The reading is 1.3 A
